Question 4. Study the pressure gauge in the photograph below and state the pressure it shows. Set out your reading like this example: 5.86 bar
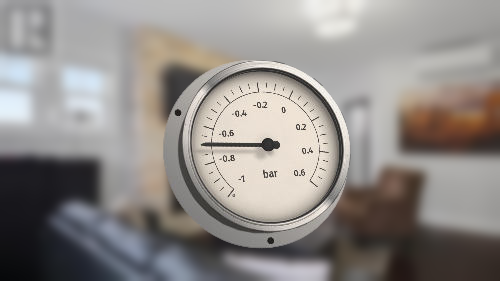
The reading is -0.7 bar
